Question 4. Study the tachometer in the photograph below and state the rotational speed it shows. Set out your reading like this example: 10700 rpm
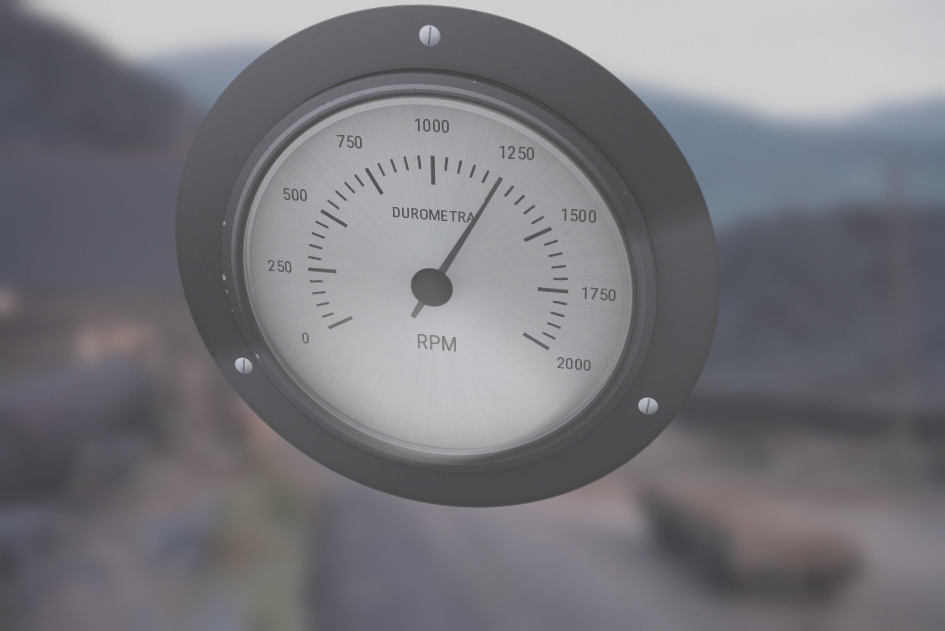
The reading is 1250 rpm
